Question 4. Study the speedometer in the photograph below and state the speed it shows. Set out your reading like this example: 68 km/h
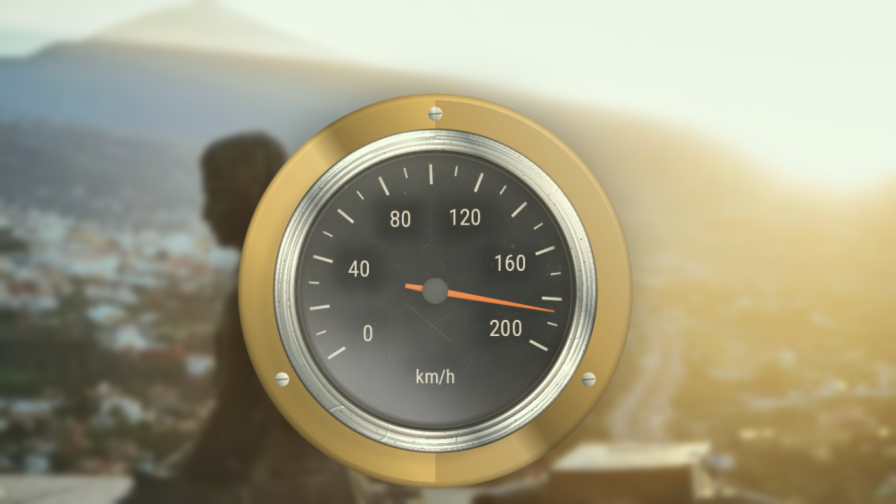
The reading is 185 km/h
